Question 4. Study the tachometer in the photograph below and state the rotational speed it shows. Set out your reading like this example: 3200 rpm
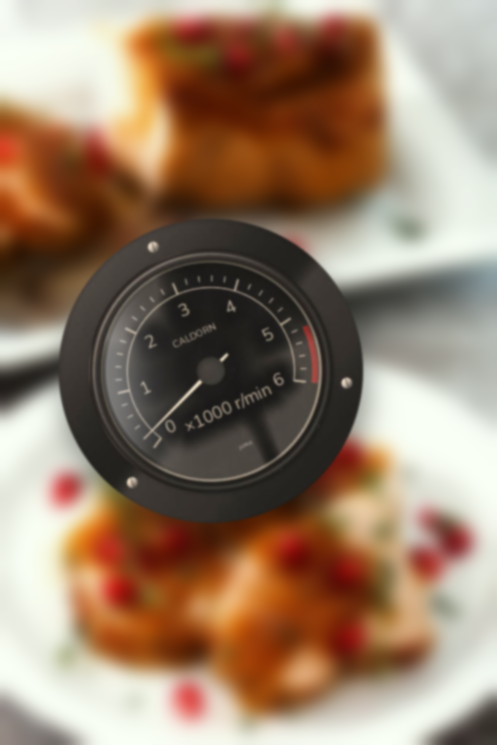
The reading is 200 rpm
